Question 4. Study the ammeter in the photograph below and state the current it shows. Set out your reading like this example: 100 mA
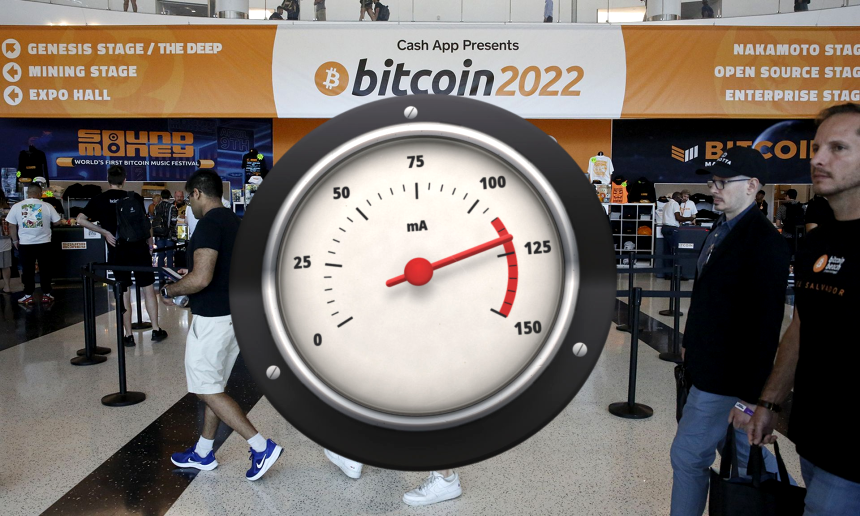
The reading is 120 mA
